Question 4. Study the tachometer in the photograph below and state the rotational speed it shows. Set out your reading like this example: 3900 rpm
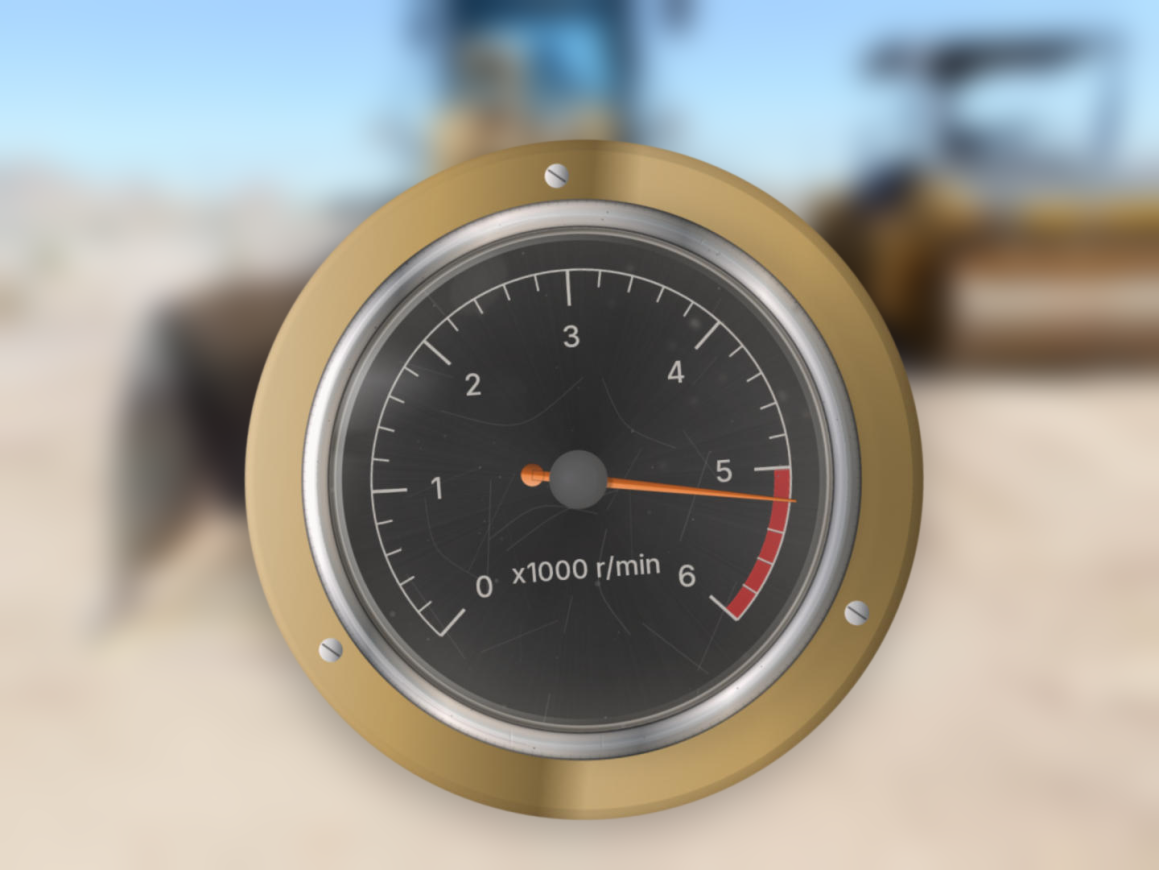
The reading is 5200 rpm
